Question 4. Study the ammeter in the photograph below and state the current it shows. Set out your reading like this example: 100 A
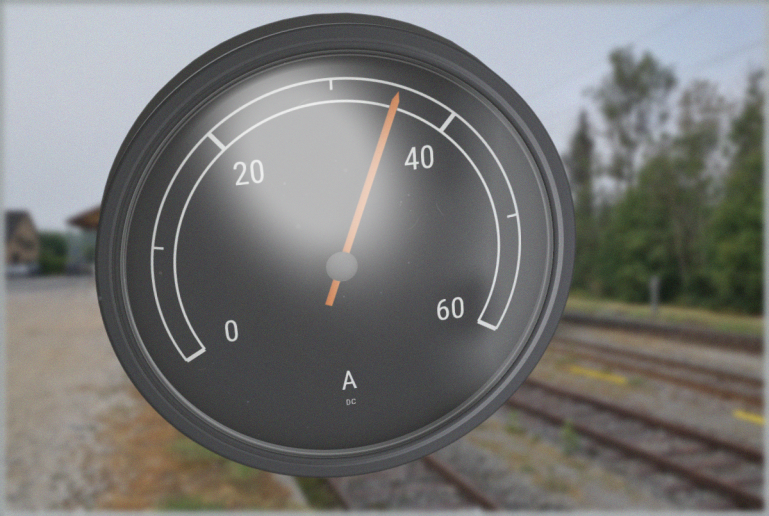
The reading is 35 A
